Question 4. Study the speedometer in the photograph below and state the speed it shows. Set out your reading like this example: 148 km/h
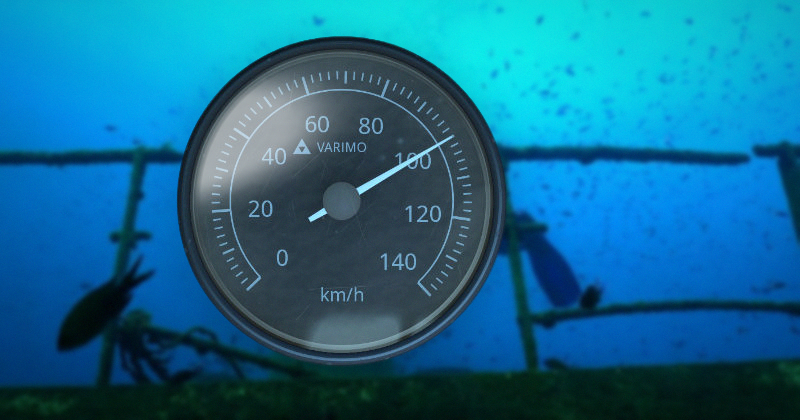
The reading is 100 km/h
